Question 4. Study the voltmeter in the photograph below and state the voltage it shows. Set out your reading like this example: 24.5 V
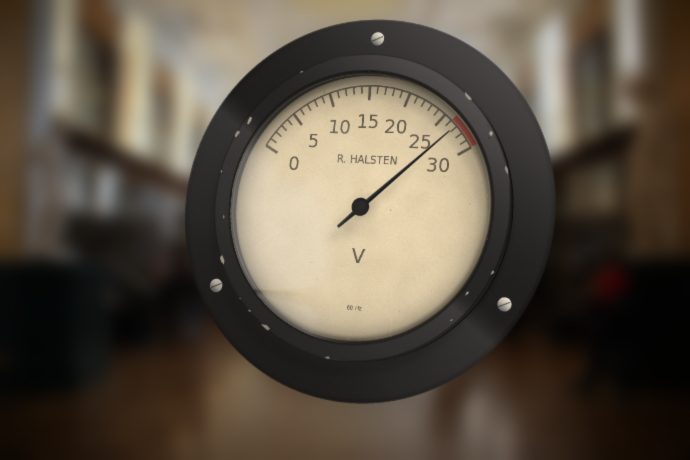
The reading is 27 V
